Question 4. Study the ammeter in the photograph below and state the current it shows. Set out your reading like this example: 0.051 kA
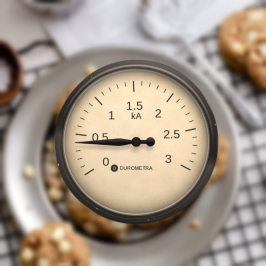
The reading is 0.4 kA
